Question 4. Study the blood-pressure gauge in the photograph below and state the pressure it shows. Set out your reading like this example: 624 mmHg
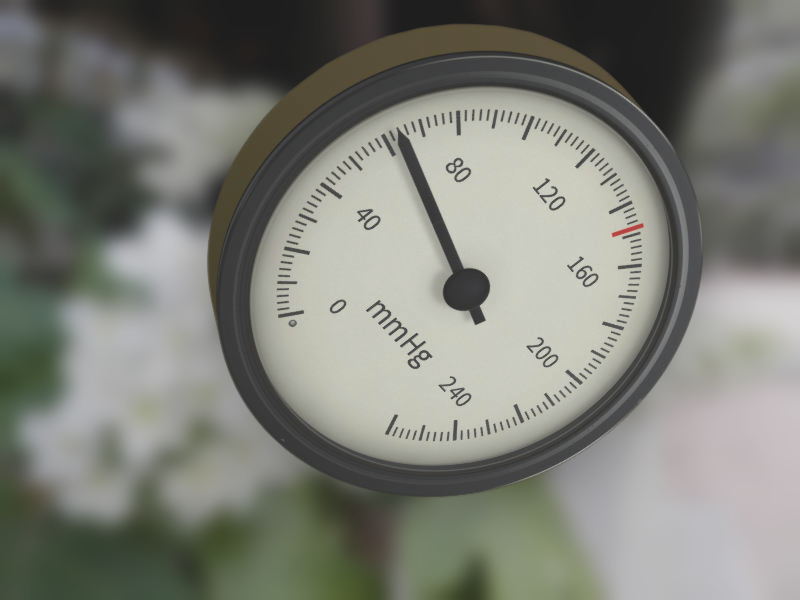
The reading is 64 mmHg
